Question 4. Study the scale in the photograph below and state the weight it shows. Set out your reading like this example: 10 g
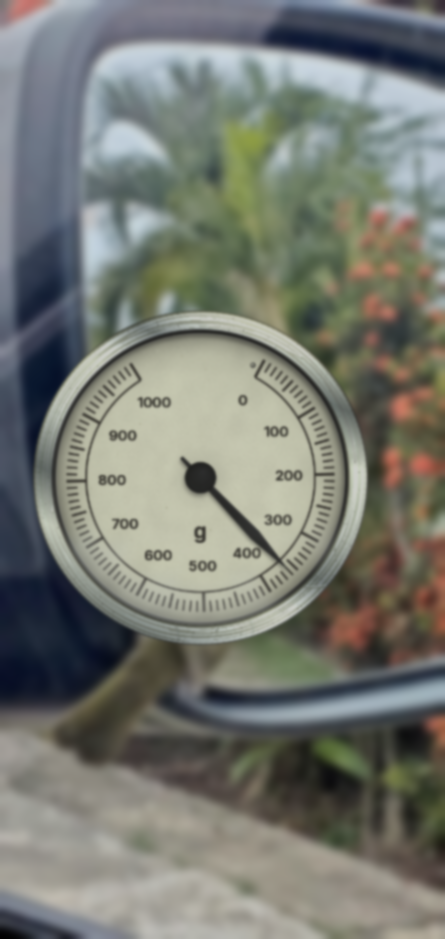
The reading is 360 g
